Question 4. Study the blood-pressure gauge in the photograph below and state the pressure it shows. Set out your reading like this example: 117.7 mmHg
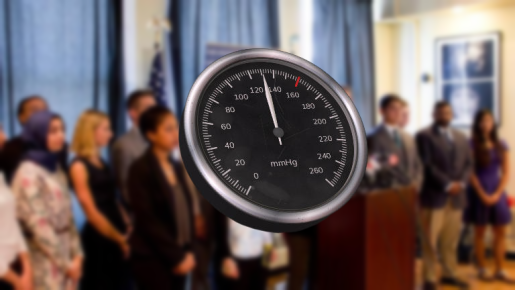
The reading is 130 mmHg
